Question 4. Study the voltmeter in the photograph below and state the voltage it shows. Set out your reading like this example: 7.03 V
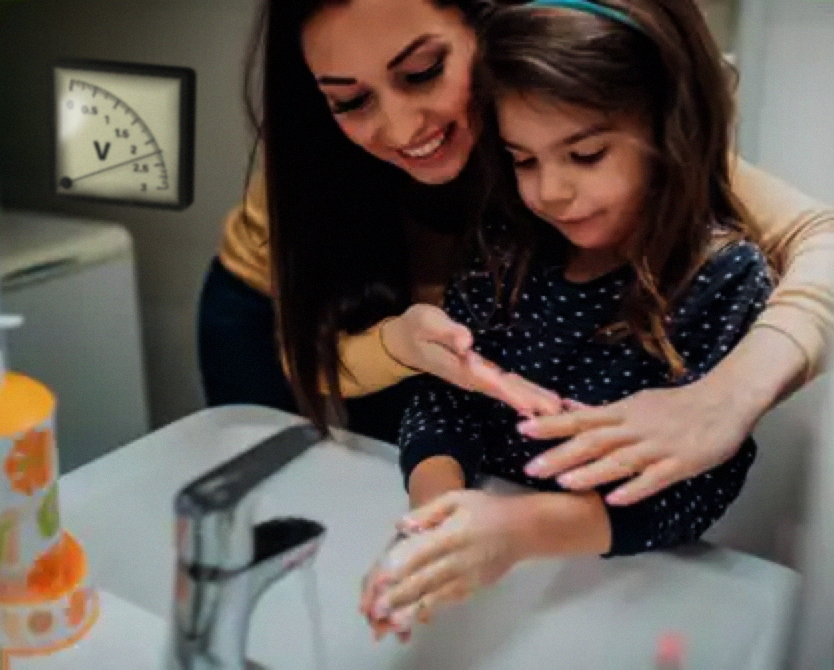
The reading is 2.25 V
